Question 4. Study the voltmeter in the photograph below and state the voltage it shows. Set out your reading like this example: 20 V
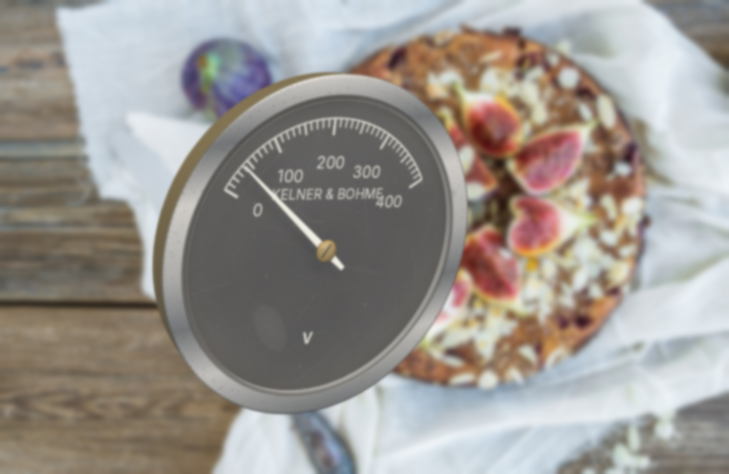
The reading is 40 V
